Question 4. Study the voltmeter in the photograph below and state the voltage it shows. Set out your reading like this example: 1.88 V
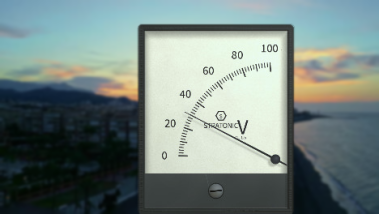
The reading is 30 V
